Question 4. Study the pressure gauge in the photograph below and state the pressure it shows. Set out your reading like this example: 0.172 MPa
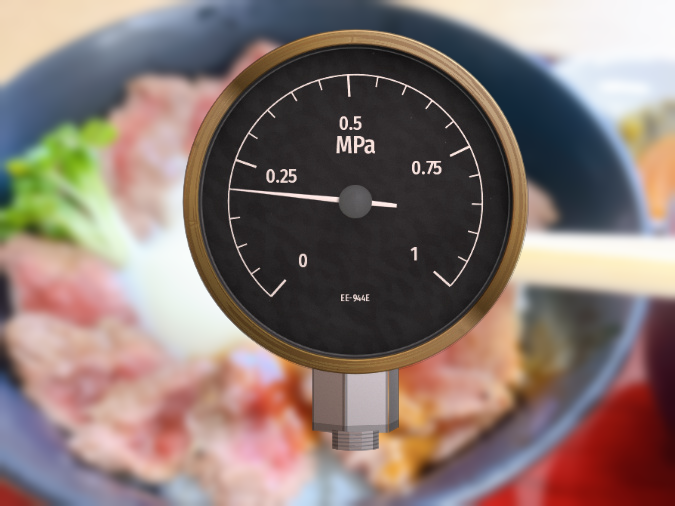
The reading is 0.2 MPa
